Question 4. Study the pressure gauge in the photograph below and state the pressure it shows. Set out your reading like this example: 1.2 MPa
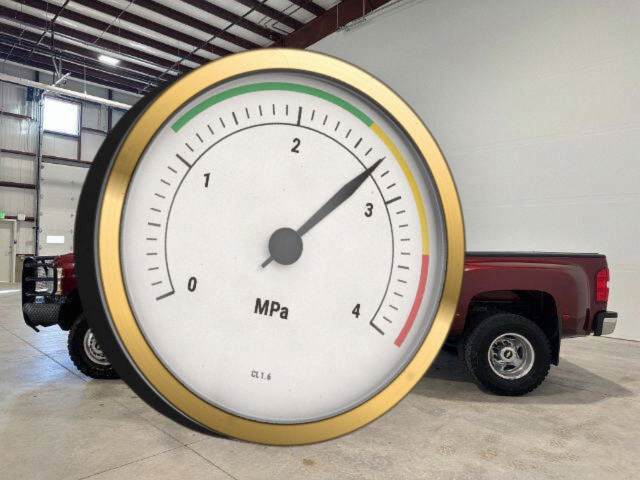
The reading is 2.7 MPa
